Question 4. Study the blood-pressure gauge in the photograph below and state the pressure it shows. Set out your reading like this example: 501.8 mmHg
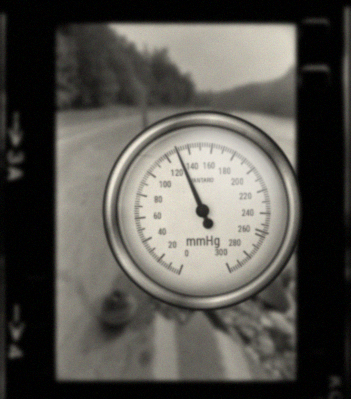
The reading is 130 mmHg
